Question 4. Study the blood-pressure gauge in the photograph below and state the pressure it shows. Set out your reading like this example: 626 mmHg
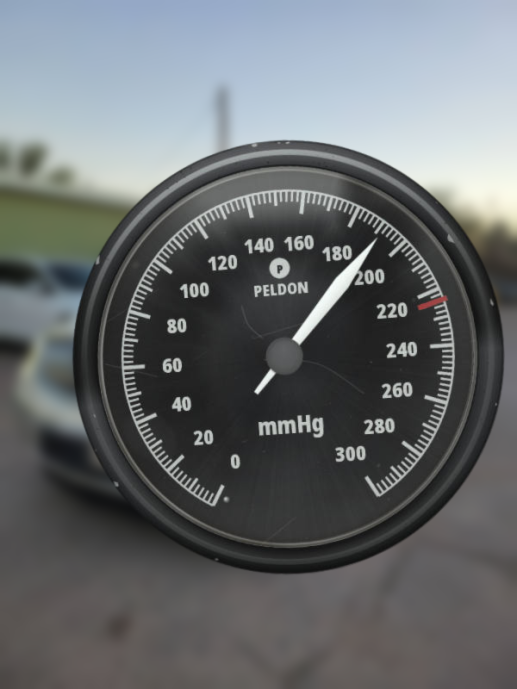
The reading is 192 mmHg
